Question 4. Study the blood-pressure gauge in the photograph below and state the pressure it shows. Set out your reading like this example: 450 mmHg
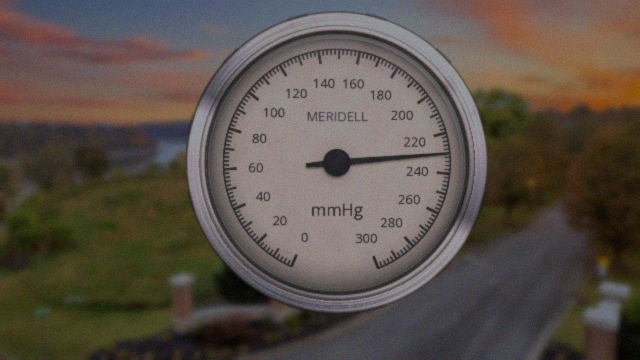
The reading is 230 mmHg
